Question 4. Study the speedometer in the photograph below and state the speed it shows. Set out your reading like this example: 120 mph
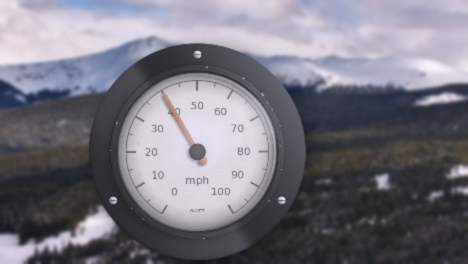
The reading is 40 mph
